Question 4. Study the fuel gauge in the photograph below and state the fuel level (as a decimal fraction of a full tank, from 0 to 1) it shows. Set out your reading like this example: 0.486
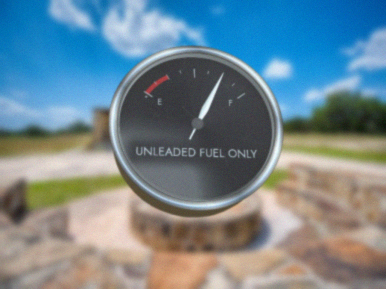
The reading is 0.75
